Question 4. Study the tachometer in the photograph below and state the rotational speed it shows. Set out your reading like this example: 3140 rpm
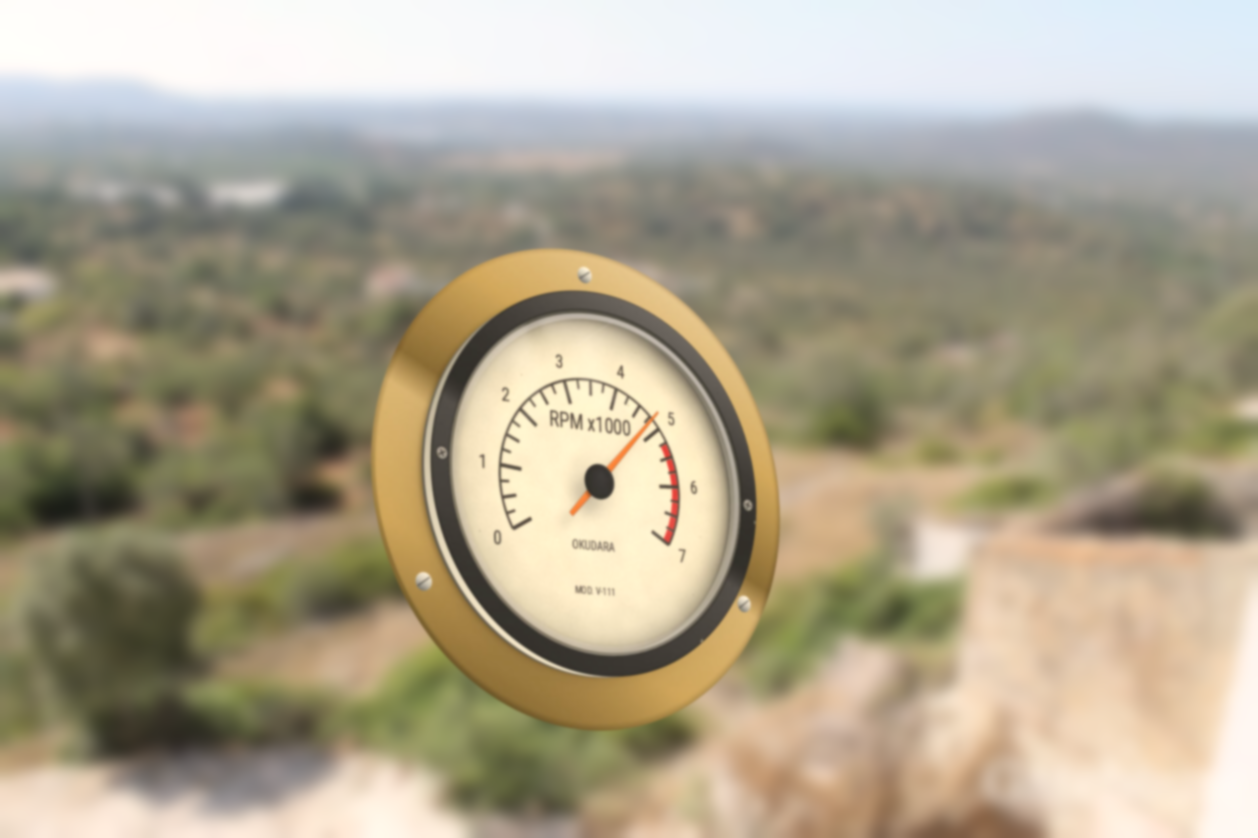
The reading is 4750 rpm
